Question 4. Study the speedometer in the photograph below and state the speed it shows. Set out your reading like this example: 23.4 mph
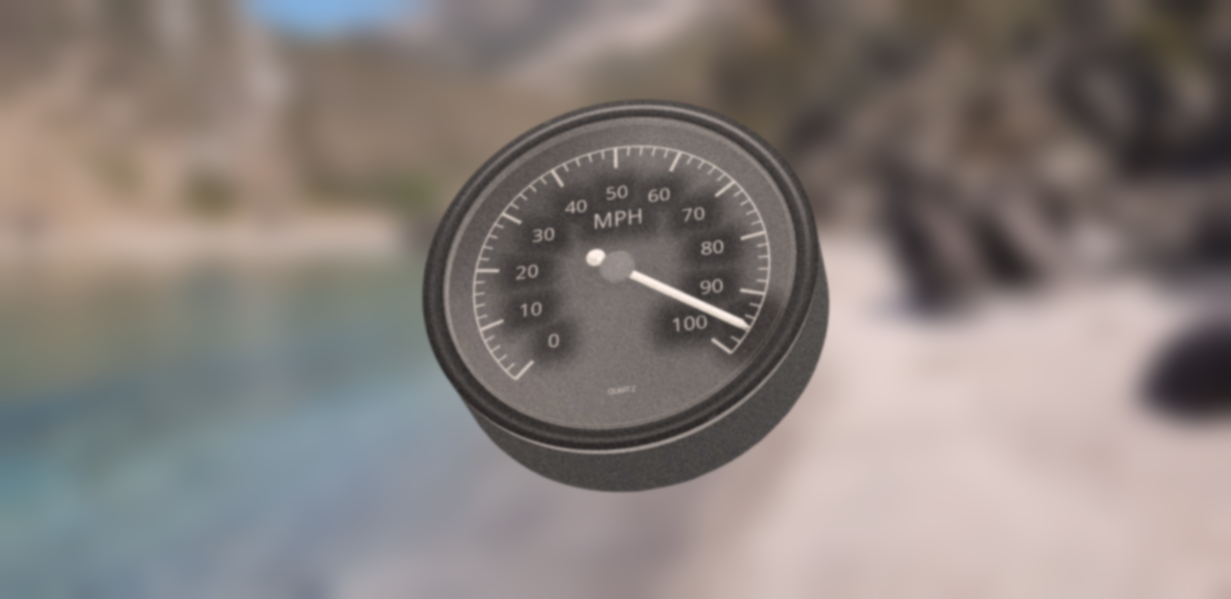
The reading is 96 mph
